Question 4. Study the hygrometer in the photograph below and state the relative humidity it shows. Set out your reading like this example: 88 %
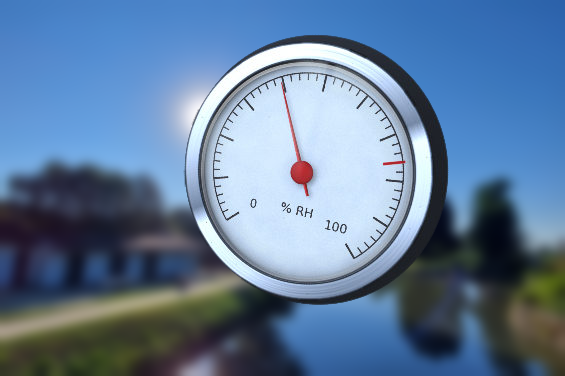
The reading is 40 %
